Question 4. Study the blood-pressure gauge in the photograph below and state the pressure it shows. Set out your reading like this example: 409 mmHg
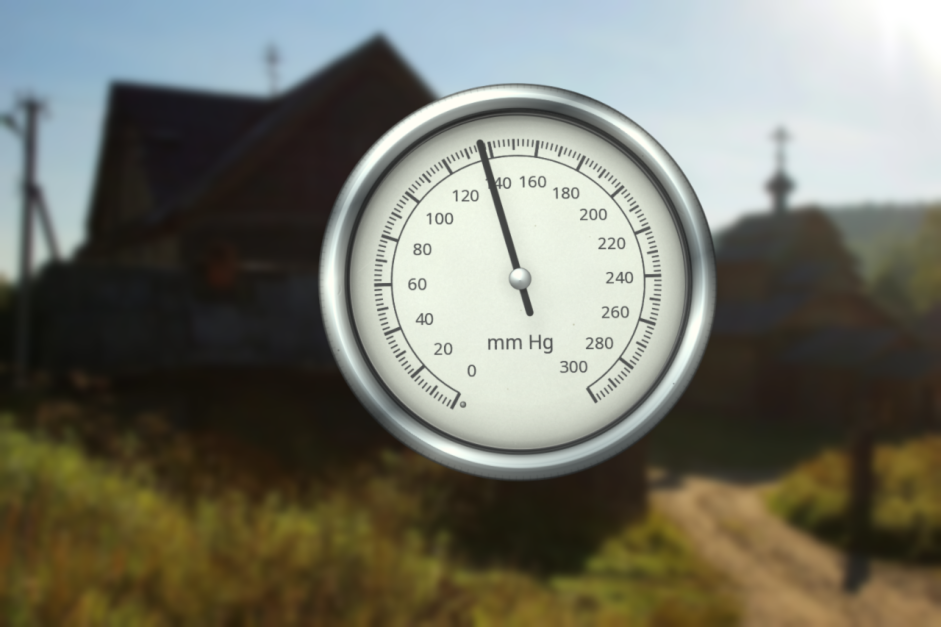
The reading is 136 mmHg
